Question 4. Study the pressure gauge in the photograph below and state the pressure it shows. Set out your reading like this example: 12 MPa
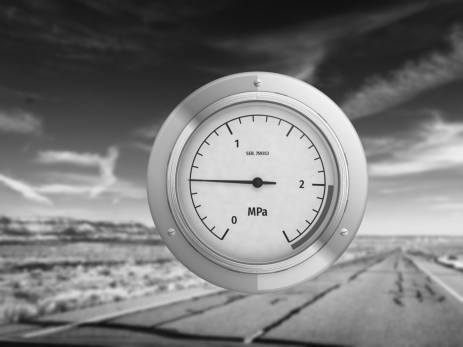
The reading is 0.5 MPa
